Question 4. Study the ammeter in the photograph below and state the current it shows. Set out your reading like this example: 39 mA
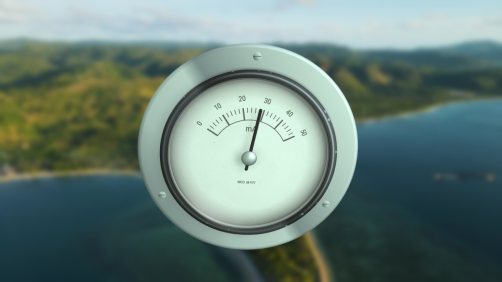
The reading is 28 mA
